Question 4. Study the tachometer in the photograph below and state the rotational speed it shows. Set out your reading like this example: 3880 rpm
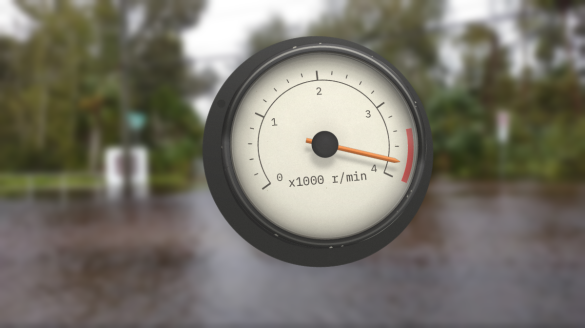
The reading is 3800 rpm
